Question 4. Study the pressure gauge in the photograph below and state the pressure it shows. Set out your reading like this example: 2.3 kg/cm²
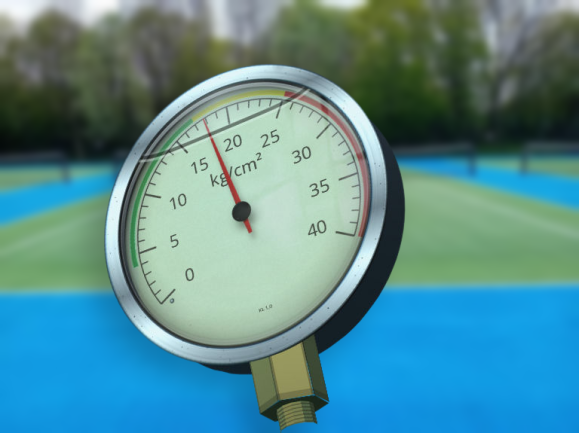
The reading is 18 kg/cm²
